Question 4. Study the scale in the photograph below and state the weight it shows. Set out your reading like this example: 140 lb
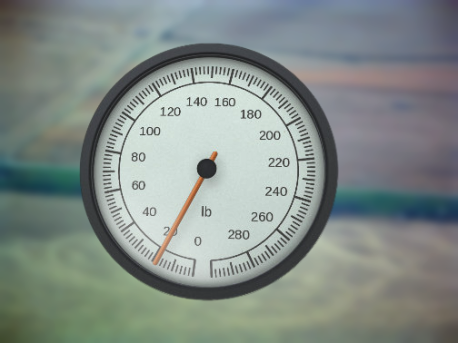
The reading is 18 lb
